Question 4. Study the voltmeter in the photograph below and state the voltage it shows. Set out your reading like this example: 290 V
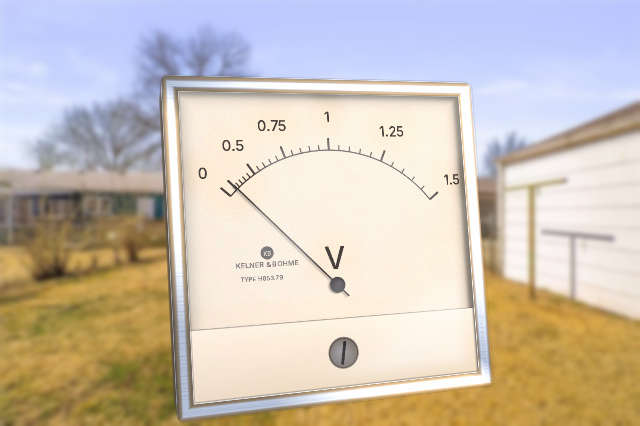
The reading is 0.25 V
